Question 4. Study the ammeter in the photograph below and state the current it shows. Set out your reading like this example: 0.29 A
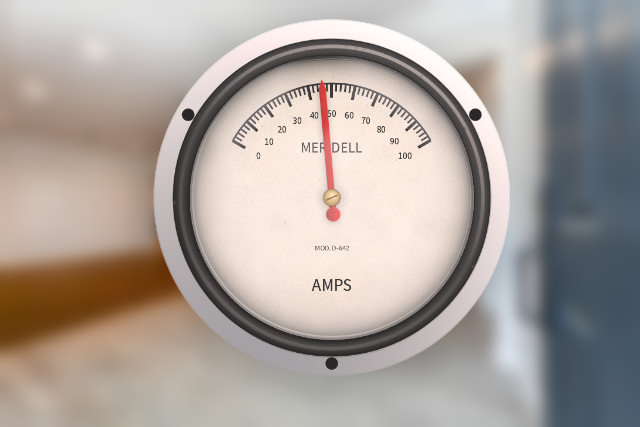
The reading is 46 A
